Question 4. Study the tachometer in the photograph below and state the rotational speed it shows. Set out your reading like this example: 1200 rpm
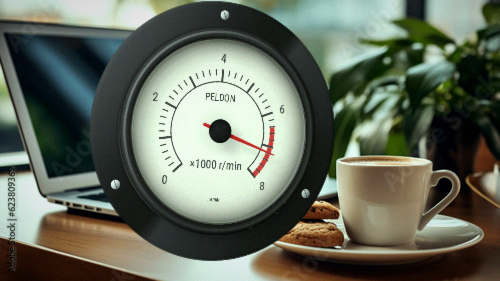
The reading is 7200 rpm
